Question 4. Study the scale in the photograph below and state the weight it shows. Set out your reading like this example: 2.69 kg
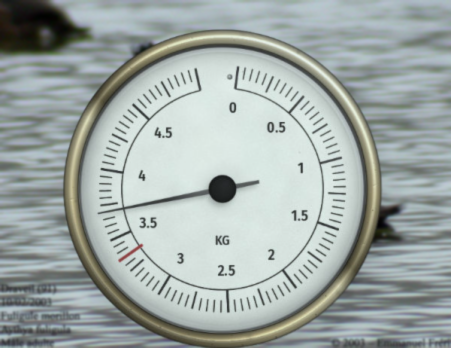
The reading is 3.7 kg
